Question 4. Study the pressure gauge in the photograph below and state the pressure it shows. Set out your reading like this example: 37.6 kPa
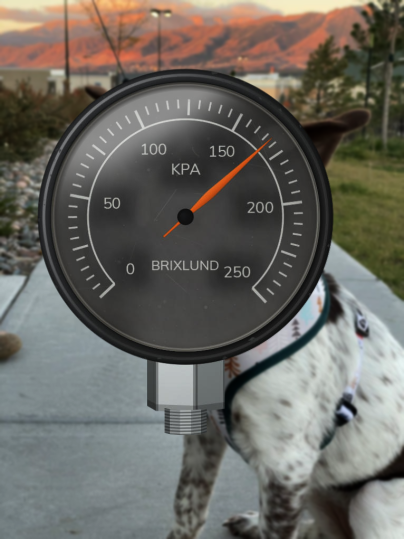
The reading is 167.5 kPa
